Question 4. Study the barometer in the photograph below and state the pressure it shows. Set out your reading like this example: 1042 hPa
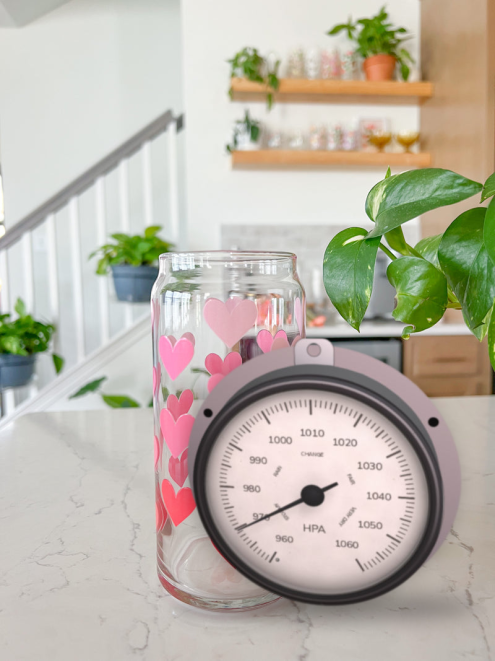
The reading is 970 hPa
